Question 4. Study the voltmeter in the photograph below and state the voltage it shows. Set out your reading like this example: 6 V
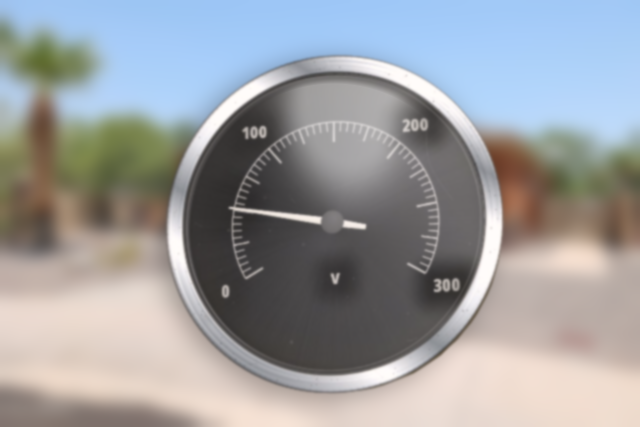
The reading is 50 V
